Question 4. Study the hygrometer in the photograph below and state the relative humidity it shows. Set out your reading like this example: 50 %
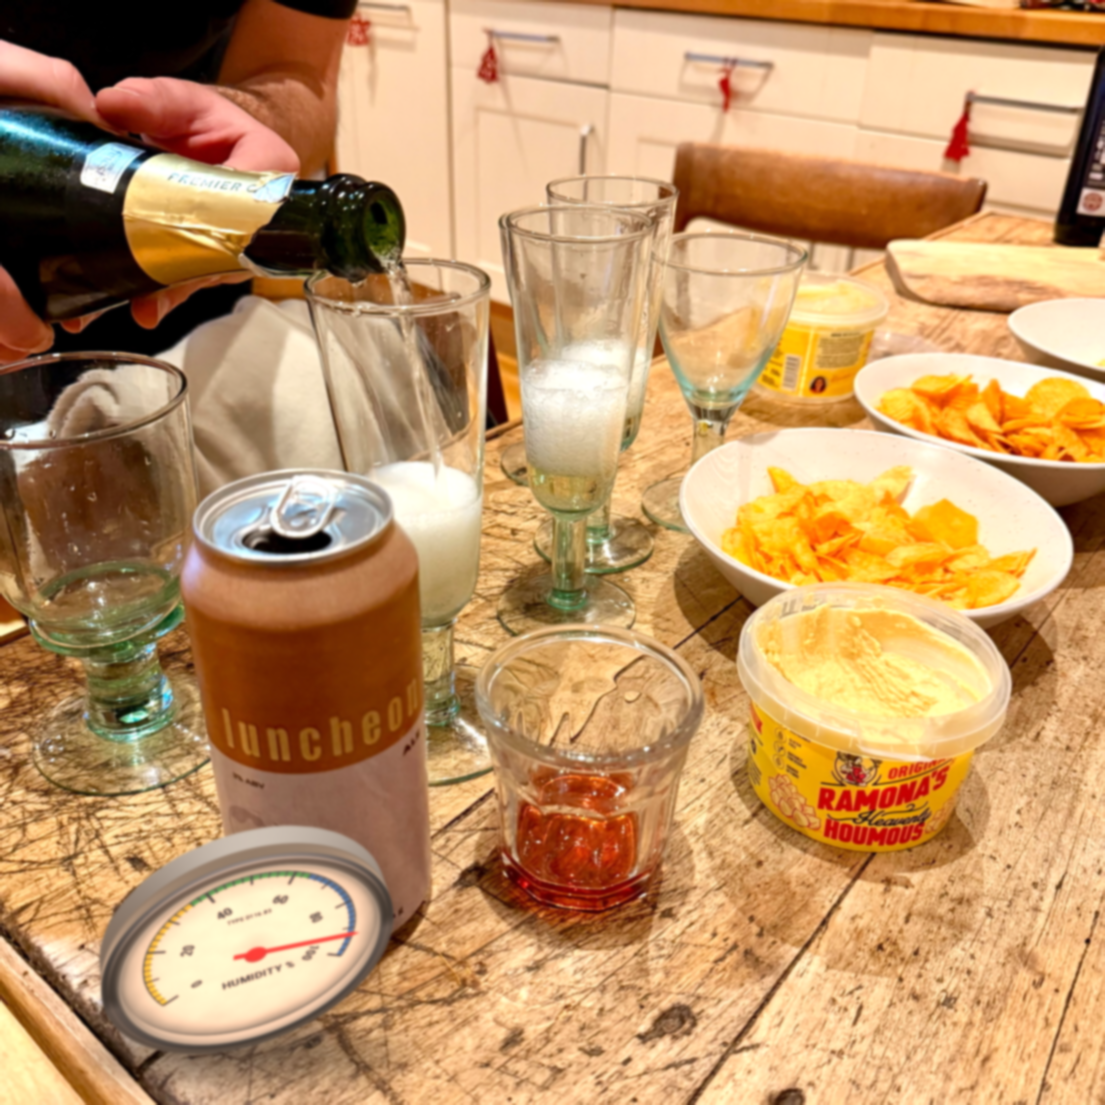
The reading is 90 %
